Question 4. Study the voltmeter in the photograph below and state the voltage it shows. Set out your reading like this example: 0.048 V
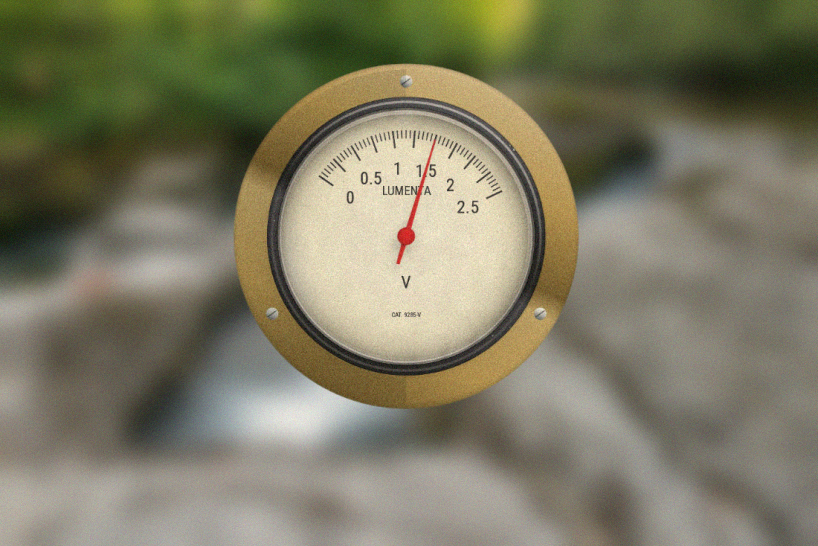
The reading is 1.5 V
